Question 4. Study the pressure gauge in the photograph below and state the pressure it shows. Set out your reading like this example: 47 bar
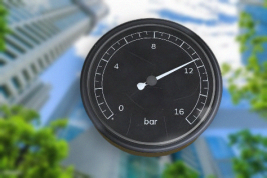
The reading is 11.5 bar
